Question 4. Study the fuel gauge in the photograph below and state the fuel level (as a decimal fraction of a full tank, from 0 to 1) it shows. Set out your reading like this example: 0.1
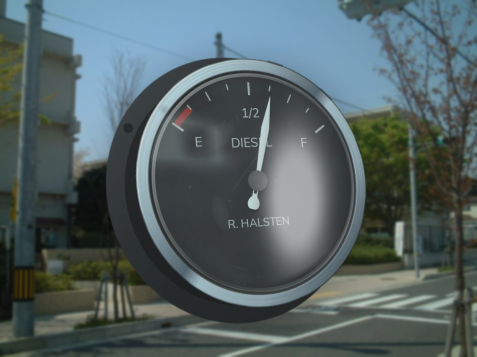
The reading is 0.625
